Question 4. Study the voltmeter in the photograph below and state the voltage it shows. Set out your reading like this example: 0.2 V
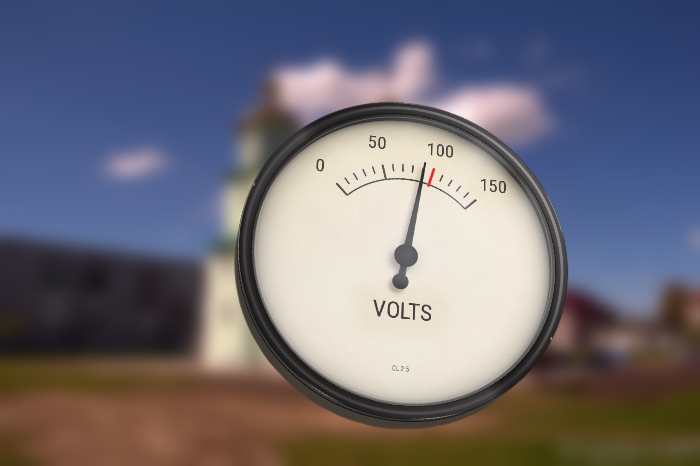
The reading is 90 V
